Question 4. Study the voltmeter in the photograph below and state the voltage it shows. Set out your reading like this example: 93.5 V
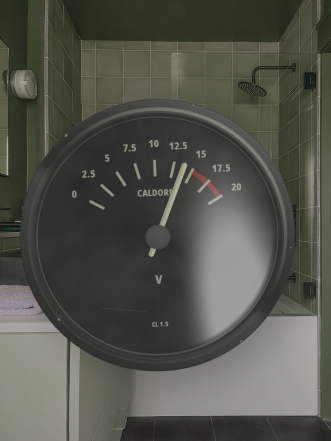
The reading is 13.75 V
